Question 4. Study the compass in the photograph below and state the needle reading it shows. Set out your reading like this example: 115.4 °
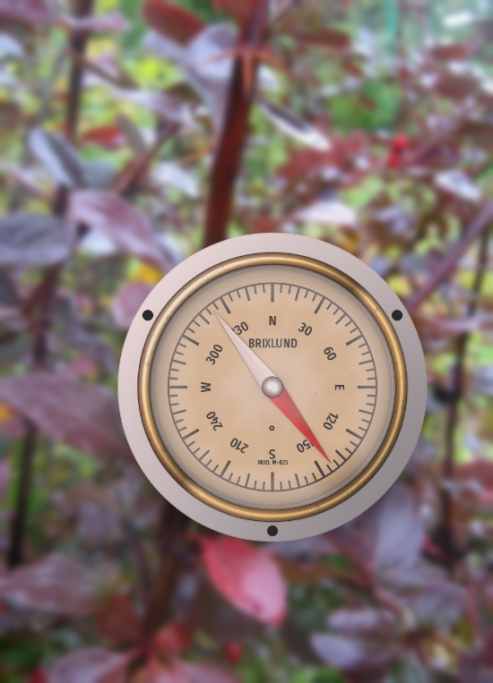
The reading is 142.5 °
